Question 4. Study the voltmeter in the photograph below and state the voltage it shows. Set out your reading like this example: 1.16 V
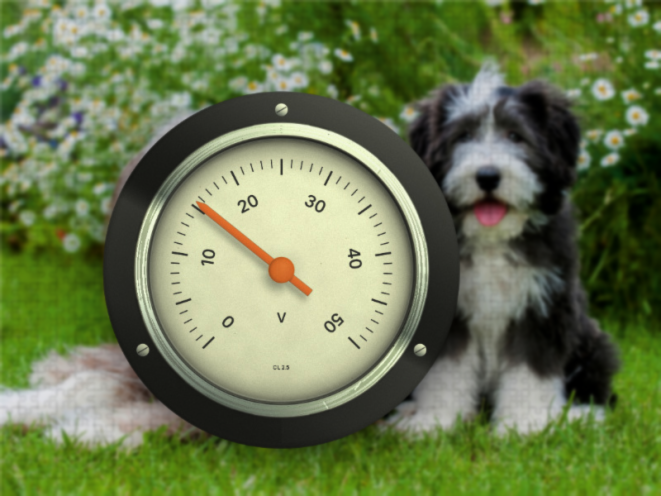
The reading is 15.5 V
